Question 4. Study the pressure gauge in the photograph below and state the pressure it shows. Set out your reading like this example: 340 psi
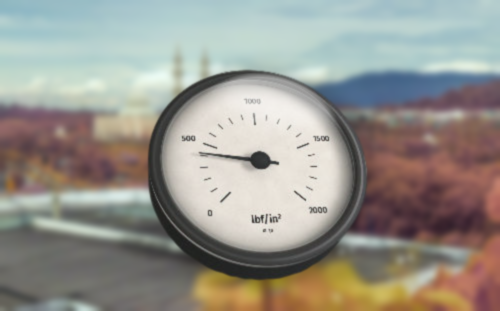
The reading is 400 psi
